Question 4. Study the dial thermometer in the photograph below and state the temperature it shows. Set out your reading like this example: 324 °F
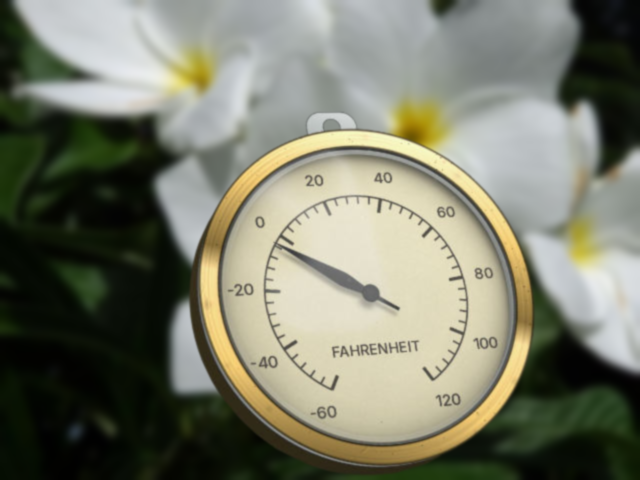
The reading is -4 °F
